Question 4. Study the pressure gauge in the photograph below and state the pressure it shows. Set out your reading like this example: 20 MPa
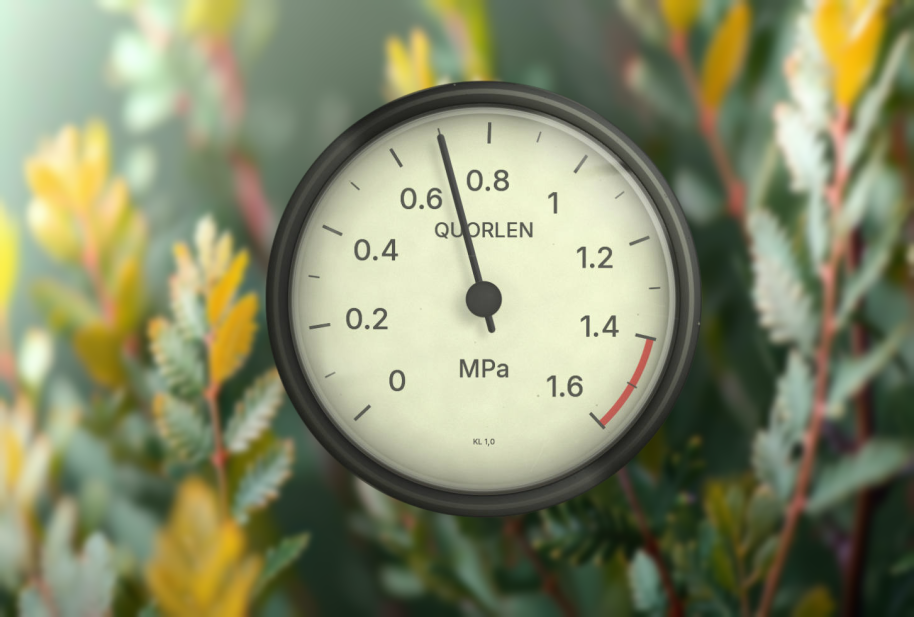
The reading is 0.7 MPa
